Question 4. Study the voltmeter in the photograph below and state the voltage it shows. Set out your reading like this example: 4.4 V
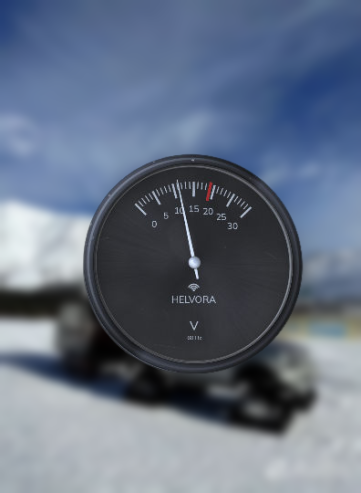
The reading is 11 V
